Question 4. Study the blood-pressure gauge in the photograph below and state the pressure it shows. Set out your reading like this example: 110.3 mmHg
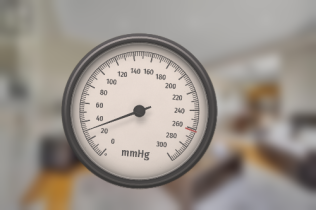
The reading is 30 mmHg
